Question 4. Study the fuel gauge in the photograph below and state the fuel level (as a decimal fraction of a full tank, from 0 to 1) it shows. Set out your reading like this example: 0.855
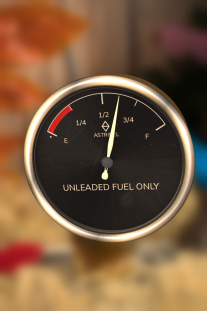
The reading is 0.625
